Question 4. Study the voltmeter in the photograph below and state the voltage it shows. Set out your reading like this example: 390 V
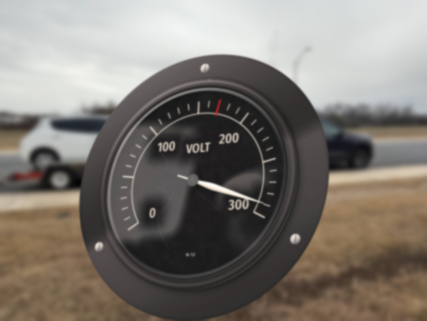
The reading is 290 V
